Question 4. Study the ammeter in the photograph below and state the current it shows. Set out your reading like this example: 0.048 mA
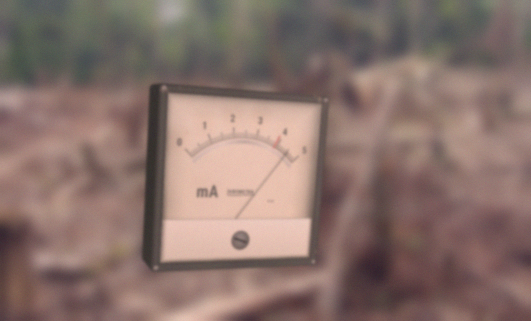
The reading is 4.5 mA
